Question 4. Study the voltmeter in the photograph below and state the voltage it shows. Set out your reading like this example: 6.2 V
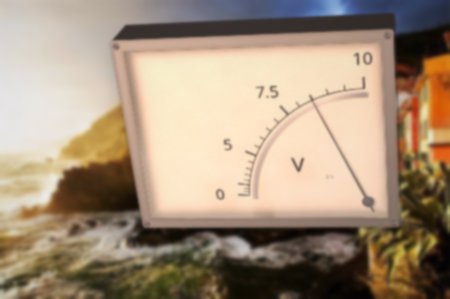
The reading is 8.5 V
